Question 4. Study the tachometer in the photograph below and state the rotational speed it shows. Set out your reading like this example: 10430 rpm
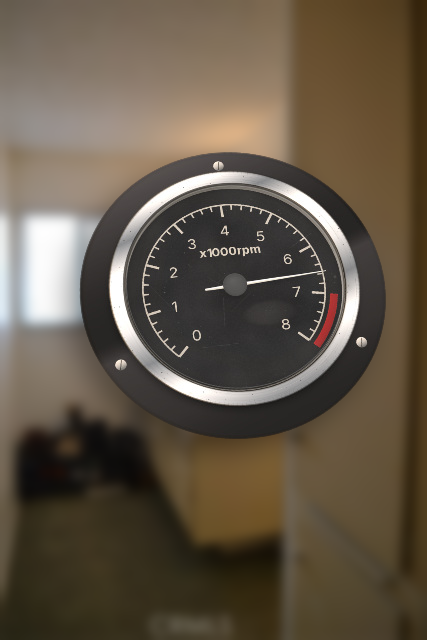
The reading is 6600 rpm
